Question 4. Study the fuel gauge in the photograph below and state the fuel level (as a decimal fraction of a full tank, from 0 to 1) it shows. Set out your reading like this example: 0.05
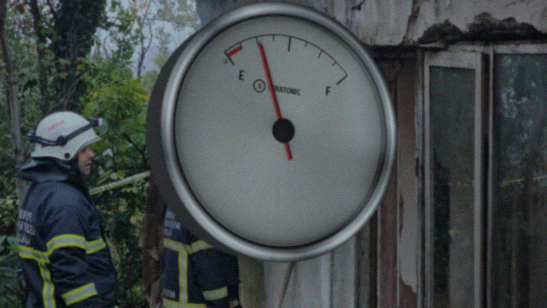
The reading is 0.25
